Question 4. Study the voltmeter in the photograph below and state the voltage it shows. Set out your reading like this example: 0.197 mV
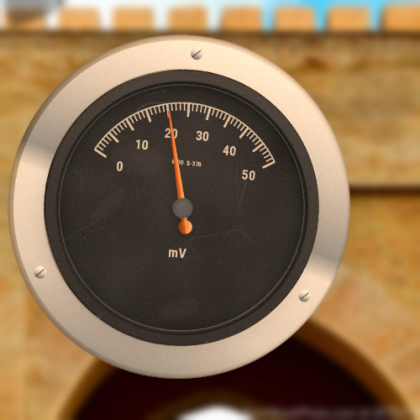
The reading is 20 mV
